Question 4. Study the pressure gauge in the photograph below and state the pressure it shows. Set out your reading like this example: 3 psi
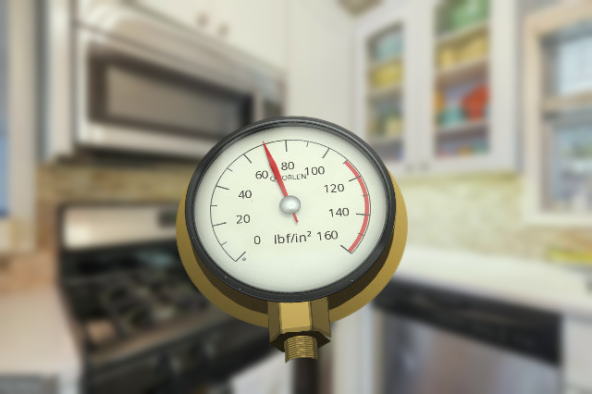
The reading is 70 psi
